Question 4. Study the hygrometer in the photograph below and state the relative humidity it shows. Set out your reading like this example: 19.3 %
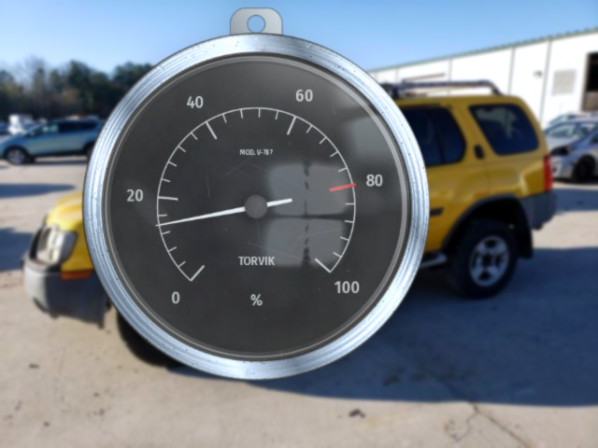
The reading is 14 %
